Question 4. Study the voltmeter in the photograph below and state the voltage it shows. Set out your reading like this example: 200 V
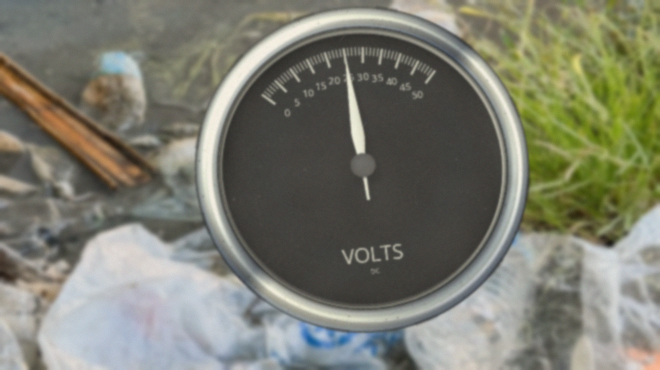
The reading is 25 V
